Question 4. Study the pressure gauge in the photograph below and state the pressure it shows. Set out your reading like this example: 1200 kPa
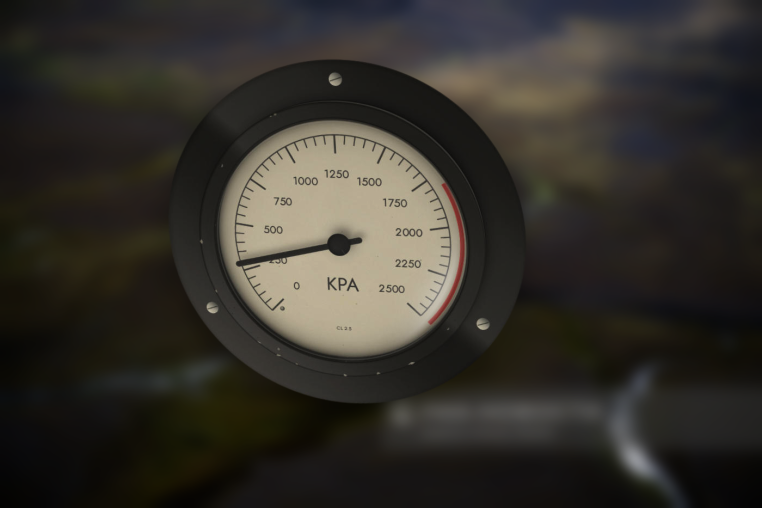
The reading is 300 kPa
